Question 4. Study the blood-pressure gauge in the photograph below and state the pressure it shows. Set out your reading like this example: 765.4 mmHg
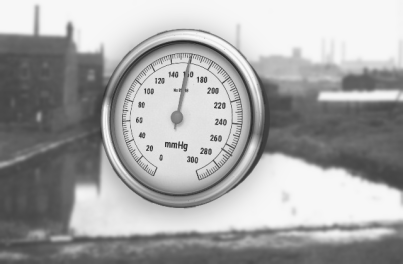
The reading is 160 mmHg
